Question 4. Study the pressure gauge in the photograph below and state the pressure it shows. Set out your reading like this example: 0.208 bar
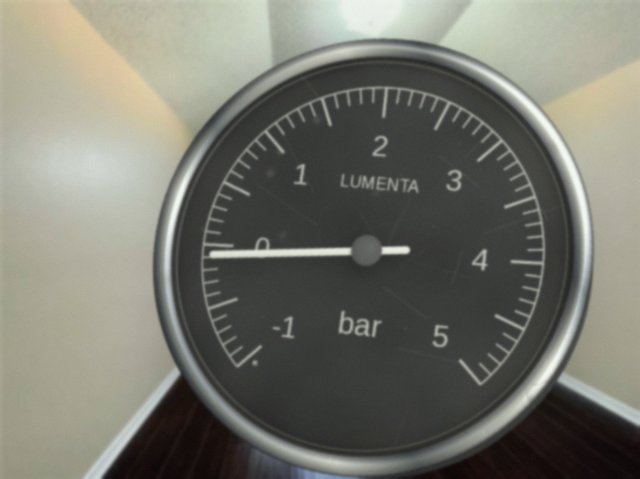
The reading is -0.1 bar
